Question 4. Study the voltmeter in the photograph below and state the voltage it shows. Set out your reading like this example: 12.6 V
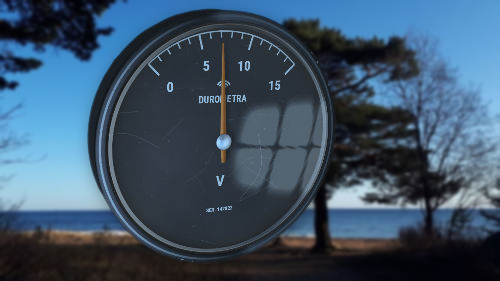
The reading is 7 V
